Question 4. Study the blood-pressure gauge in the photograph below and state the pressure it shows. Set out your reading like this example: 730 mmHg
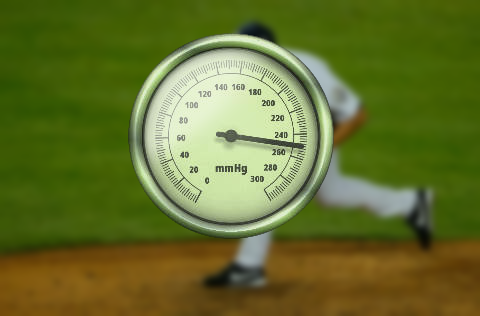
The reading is 250 mmHg
